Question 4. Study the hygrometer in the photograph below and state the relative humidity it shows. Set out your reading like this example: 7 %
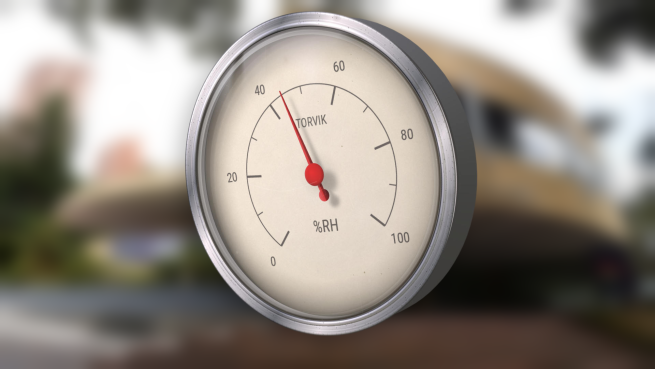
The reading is 45 %
